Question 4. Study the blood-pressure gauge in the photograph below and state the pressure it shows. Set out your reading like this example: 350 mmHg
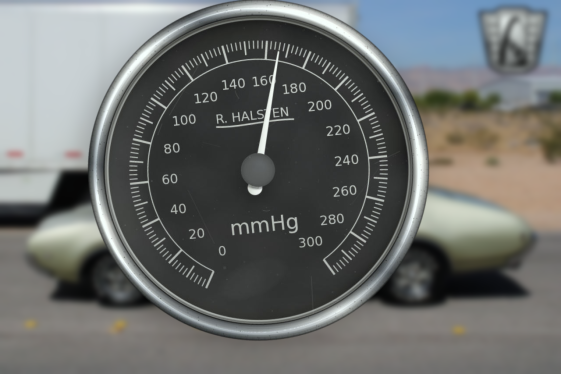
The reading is 166 mmHg
